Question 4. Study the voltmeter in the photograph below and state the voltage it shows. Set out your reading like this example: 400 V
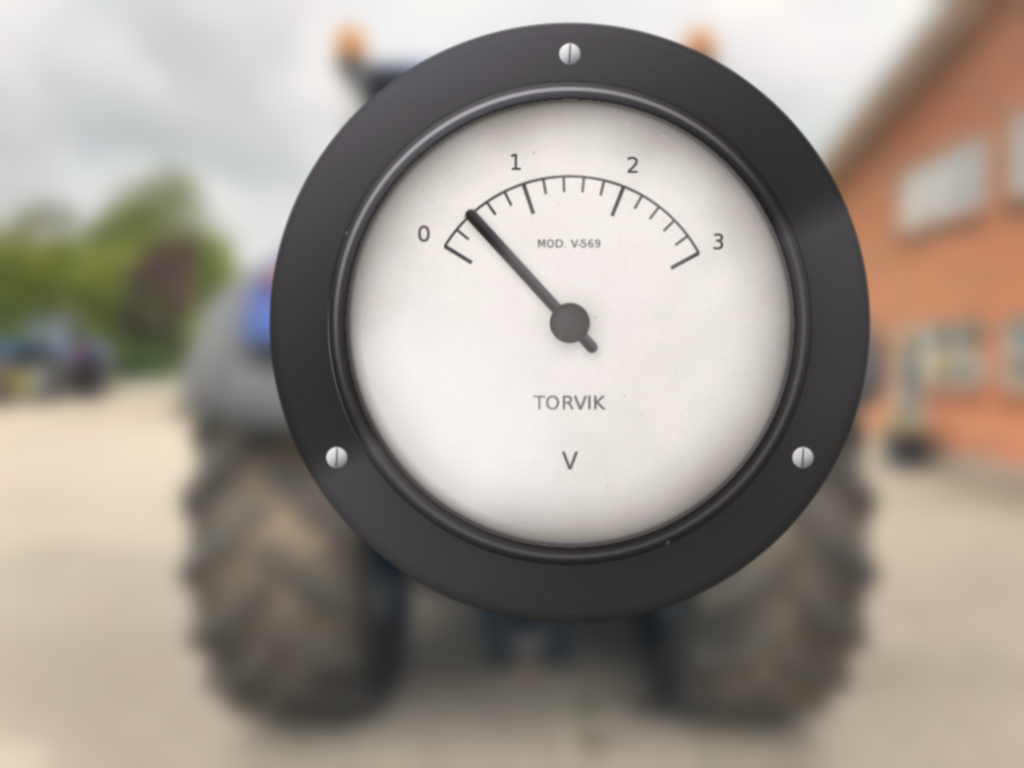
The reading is 0.4 V
